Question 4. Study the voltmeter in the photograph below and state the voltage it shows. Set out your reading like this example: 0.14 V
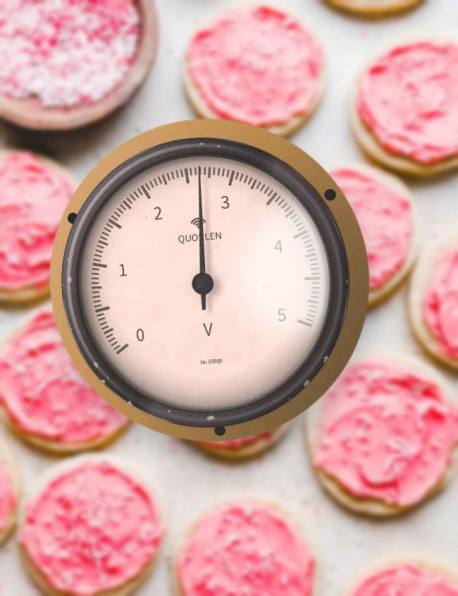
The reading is 2.65 V
